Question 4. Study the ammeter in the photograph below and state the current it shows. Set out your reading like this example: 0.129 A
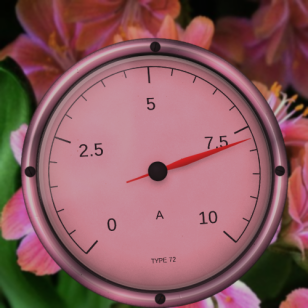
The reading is 7.75 A
